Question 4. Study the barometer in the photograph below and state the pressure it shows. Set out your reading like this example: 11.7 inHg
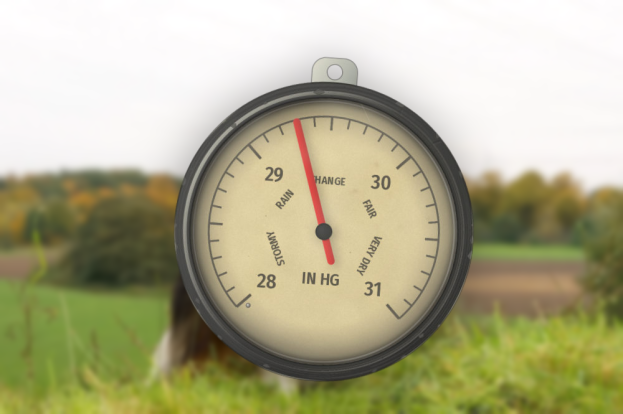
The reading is 29.3 inHg
